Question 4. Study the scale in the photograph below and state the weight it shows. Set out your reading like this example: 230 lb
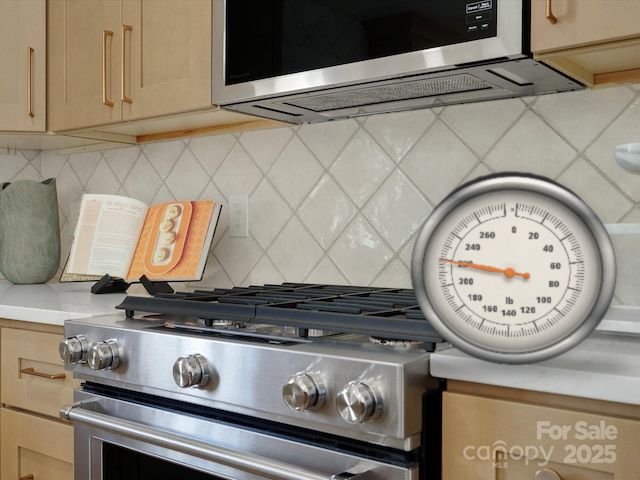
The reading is 220 lb
